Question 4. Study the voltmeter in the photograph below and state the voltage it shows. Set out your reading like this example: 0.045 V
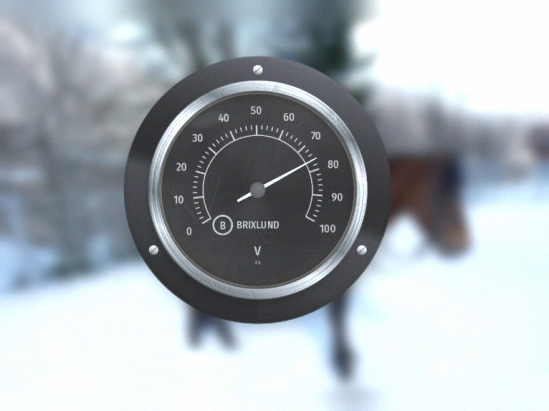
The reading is 76 V
